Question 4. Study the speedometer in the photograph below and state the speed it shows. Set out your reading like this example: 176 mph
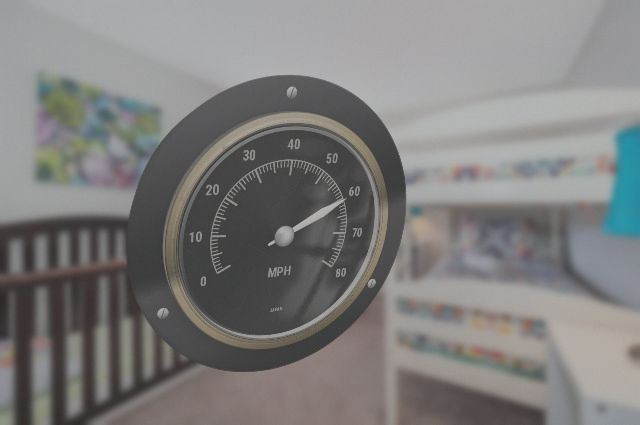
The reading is 60 mph
